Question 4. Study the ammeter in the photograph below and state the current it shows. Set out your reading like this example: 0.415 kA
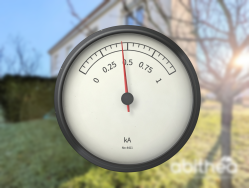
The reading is 0.45 kA
